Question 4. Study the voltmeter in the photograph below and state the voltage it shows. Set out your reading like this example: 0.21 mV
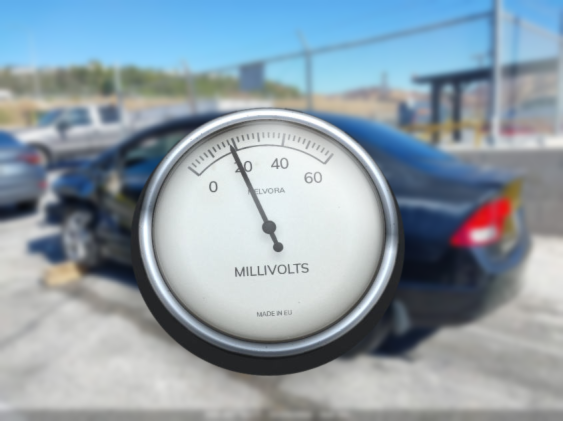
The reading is 18 mV
